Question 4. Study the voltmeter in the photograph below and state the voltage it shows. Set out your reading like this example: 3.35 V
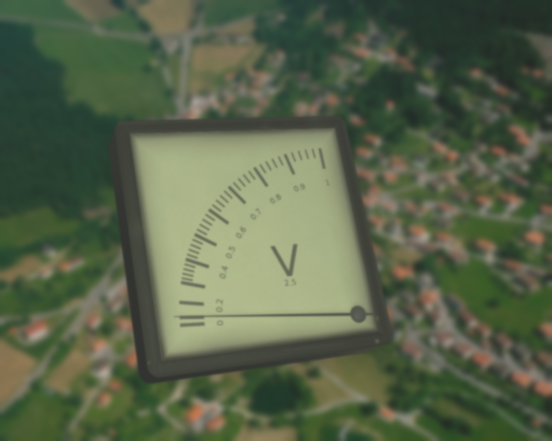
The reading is 0.1 V
